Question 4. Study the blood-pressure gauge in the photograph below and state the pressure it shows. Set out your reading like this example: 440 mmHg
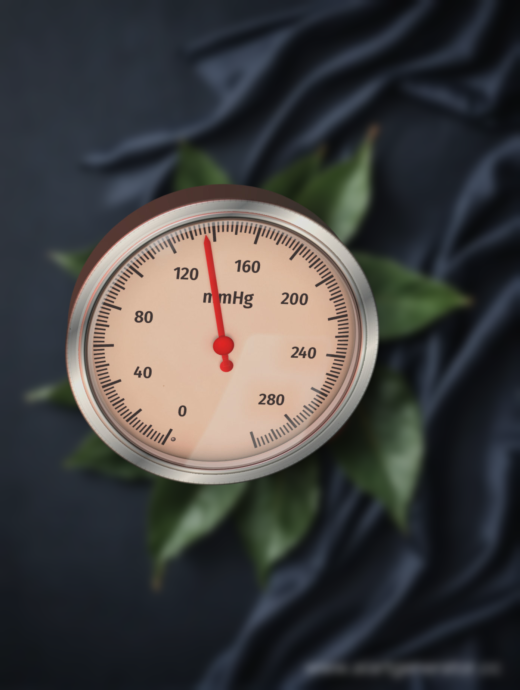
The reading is 136 mmHg
